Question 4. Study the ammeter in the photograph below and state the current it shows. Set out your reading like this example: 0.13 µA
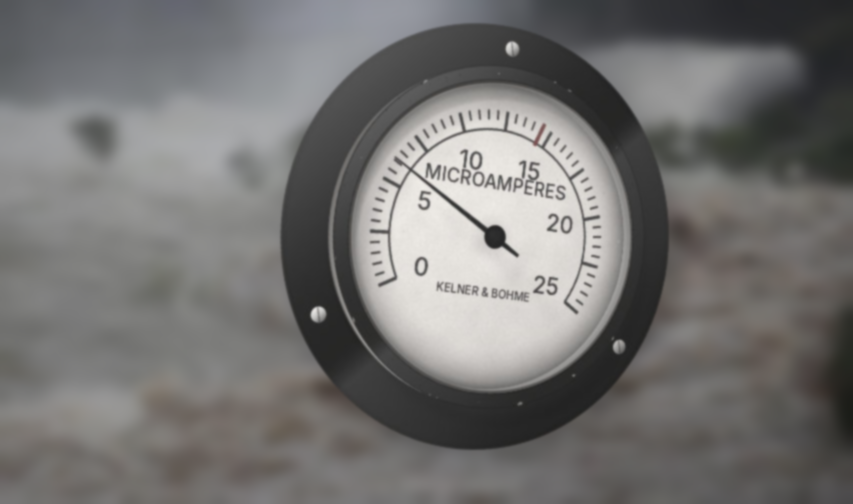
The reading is 6 µA
